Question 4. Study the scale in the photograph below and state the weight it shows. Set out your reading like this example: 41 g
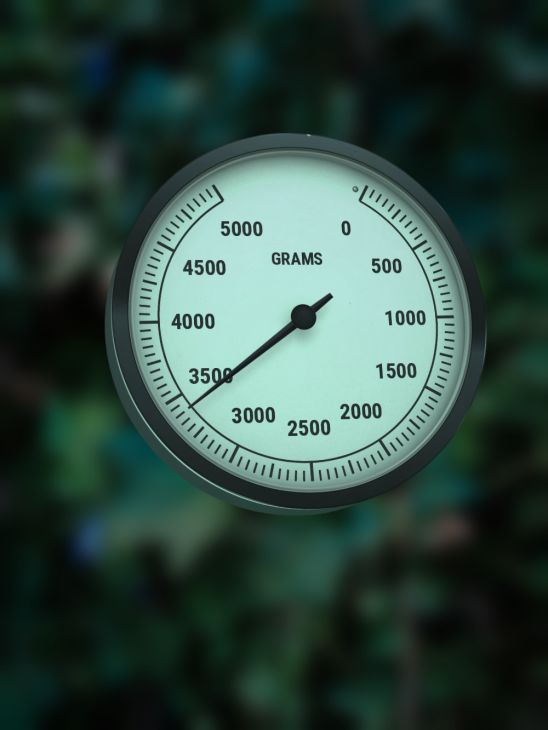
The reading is 3400 g
